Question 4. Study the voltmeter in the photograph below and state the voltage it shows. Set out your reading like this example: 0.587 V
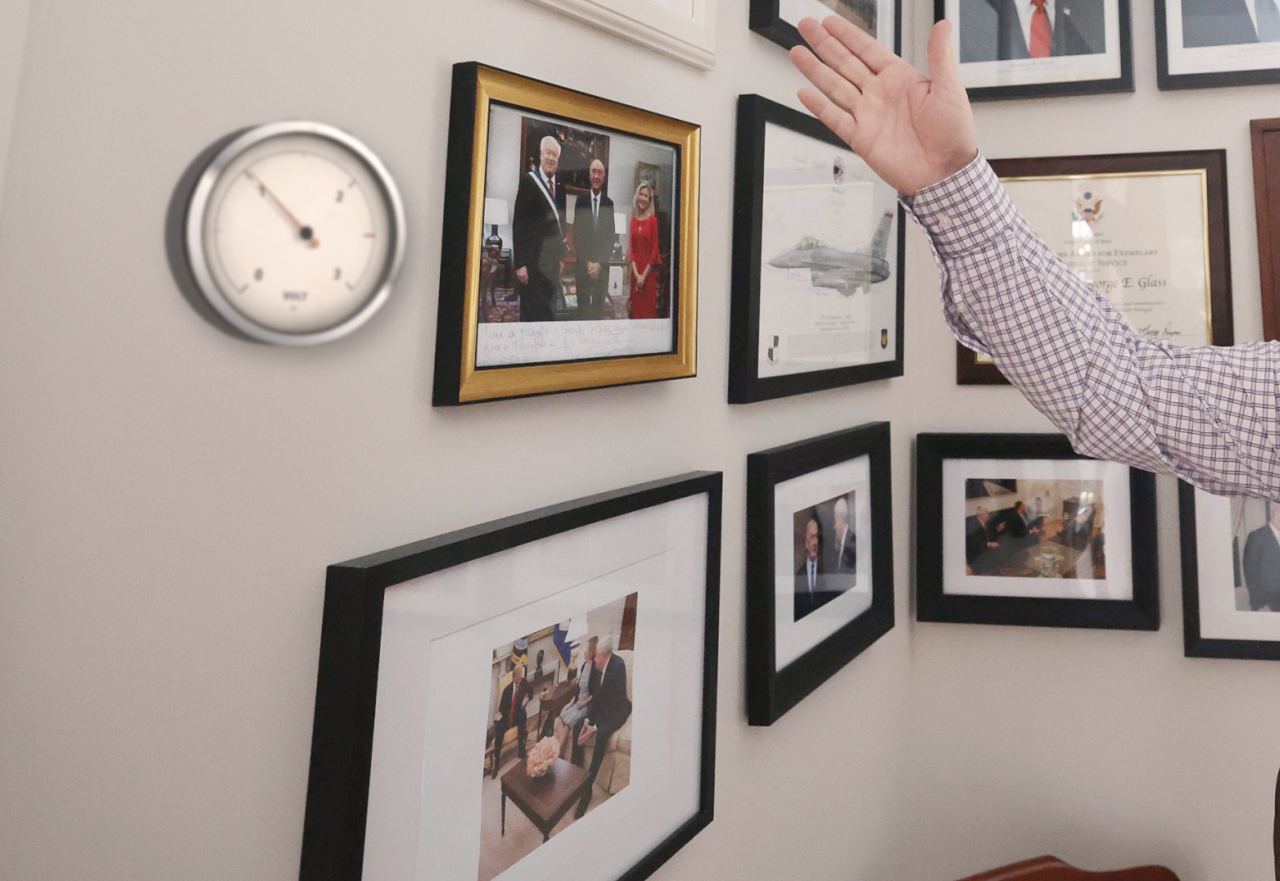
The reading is 1 V
